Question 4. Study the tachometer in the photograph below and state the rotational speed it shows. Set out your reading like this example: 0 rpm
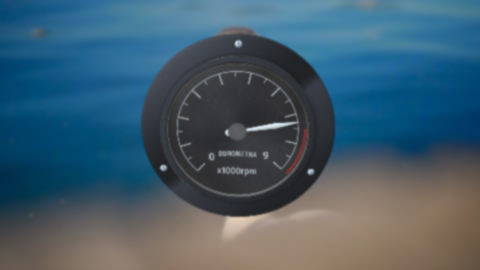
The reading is 7250 rpm
